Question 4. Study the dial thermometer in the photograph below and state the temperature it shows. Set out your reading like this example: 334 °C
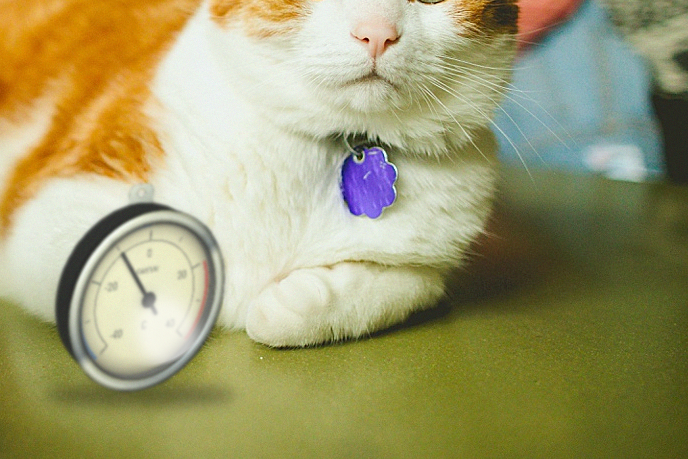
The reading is -10 °C
